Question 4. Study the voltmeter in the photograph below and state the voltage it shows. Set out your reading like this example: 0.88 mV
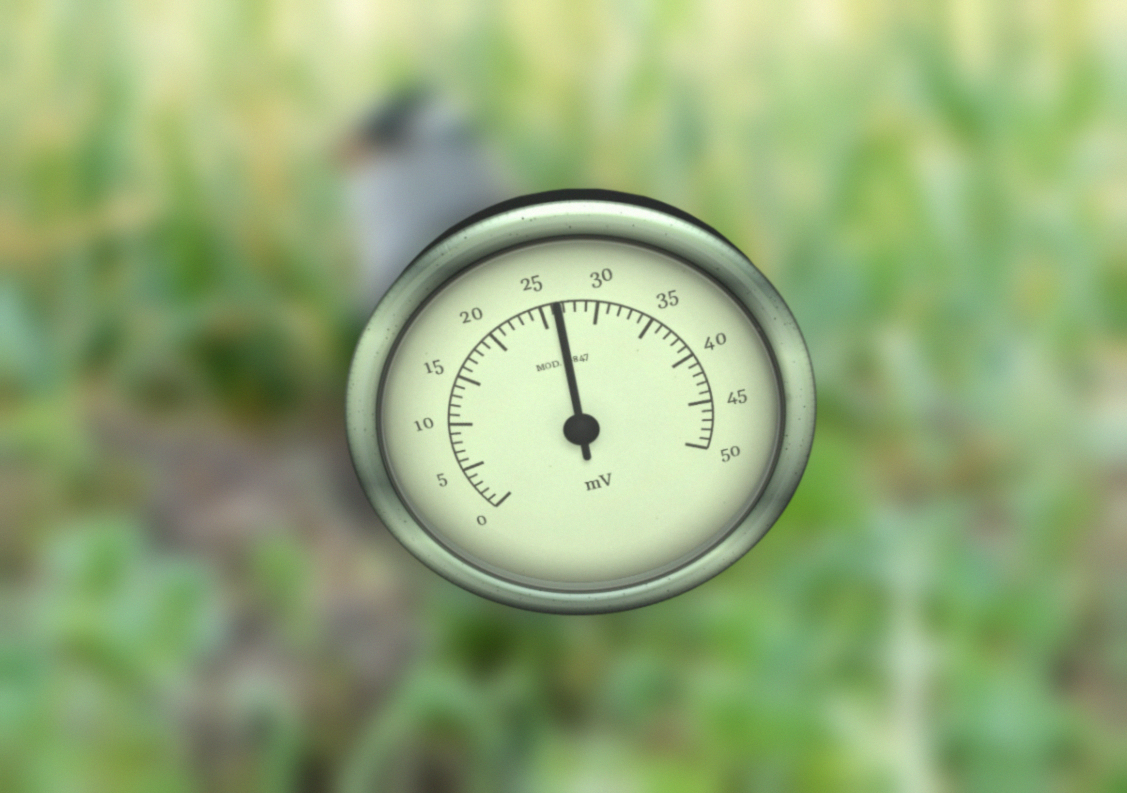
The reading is 26.5 mV
